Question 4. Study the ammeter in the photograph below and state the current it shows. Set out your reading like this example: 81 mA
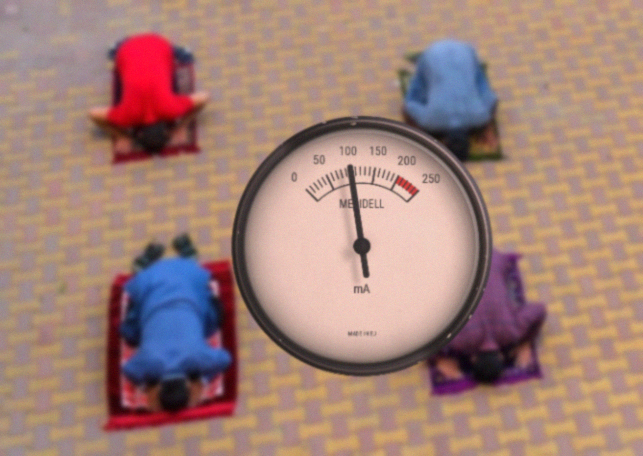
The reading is 100 mA
